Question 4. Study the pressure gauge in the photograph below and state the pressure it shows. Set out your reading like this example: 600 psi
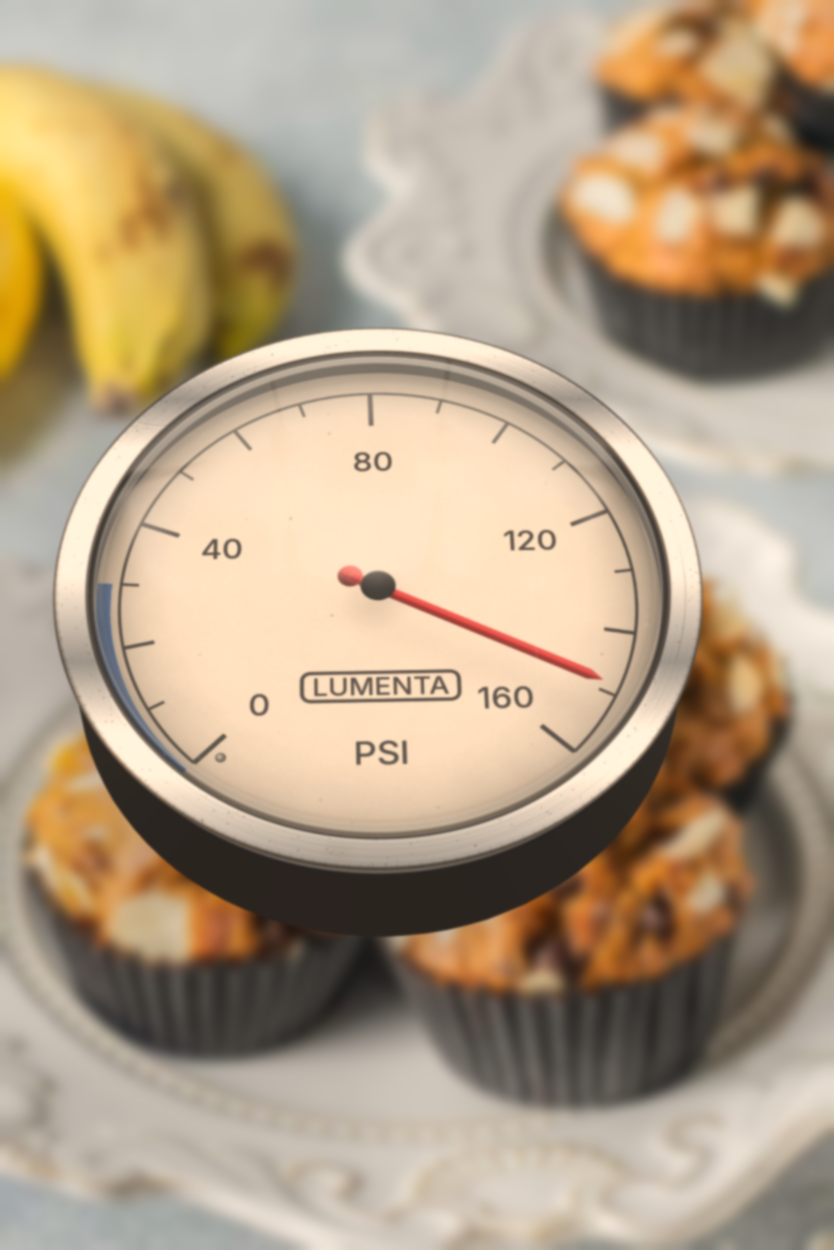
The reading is 150 psi
